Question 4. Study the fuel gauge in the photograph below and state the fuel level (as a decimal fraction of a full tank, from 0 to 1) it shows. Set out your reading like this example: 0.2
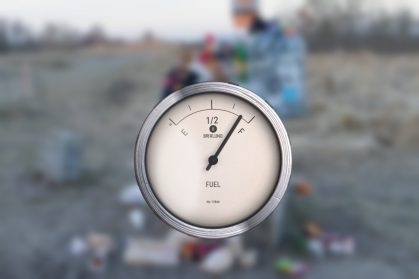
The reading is 0.875
